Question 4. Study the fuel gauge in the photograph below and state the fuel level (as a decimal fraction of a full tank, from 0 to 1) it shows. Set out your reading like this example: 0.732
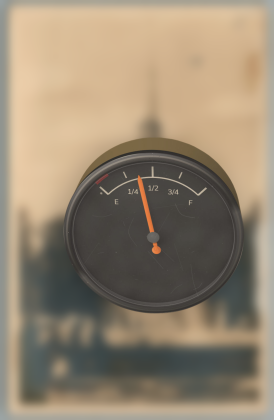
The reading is 0.375
